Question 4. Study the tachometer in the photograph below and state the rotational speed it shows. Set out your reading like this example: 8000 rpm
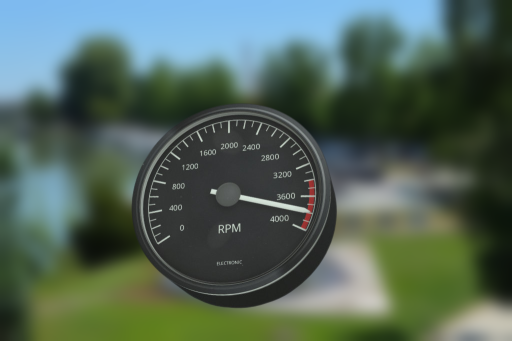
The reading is 3800 rpm
